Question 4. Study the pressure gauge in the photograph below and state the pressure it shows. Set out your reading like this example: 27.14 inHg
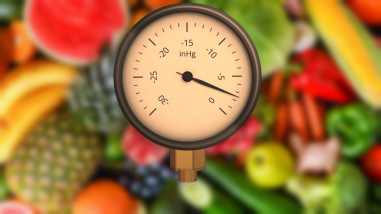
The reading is -2.5 inHg
